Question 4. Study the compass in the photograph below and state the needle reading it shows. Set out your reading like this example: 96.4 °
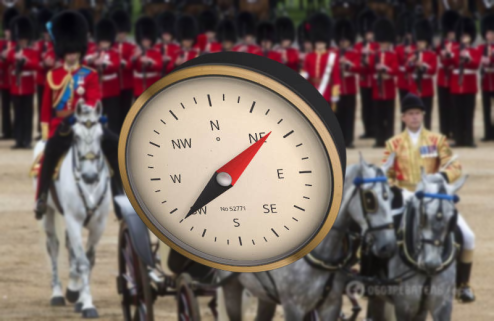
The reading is 50 °
